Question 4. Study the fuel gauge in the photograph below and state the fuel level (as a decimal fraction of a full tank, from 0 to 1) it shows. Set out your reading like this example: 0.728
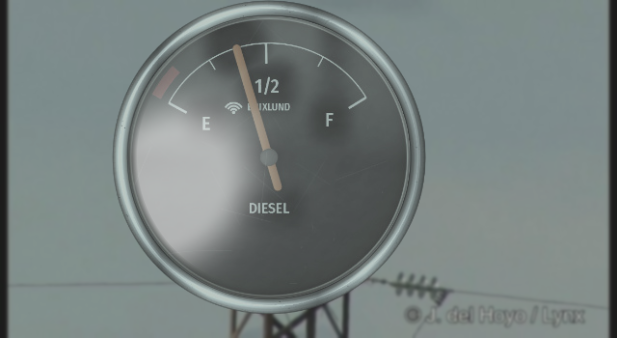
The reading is 0.375
